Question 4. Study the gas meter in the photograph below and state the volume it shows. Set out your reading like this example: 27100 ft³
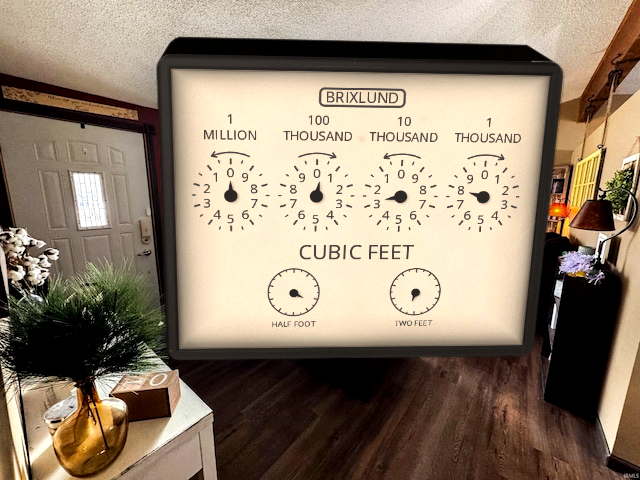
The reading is 2800 ft³
